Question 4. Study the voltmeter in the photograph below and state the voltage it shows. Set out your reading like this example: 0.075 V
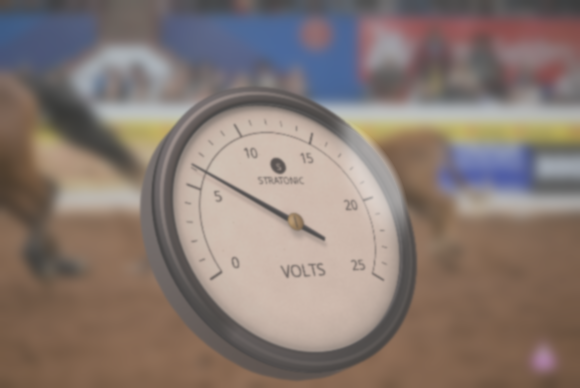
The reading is 6 V
